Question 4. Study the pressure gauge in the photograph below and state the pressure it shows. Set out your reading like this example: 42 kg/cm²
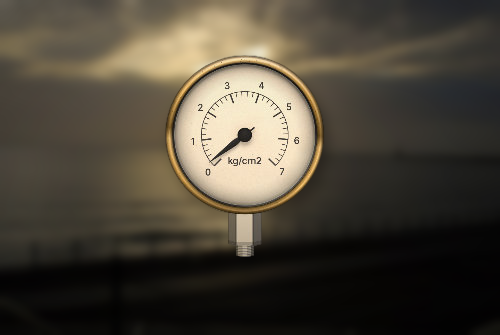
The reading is 0.2 kg/cm²
